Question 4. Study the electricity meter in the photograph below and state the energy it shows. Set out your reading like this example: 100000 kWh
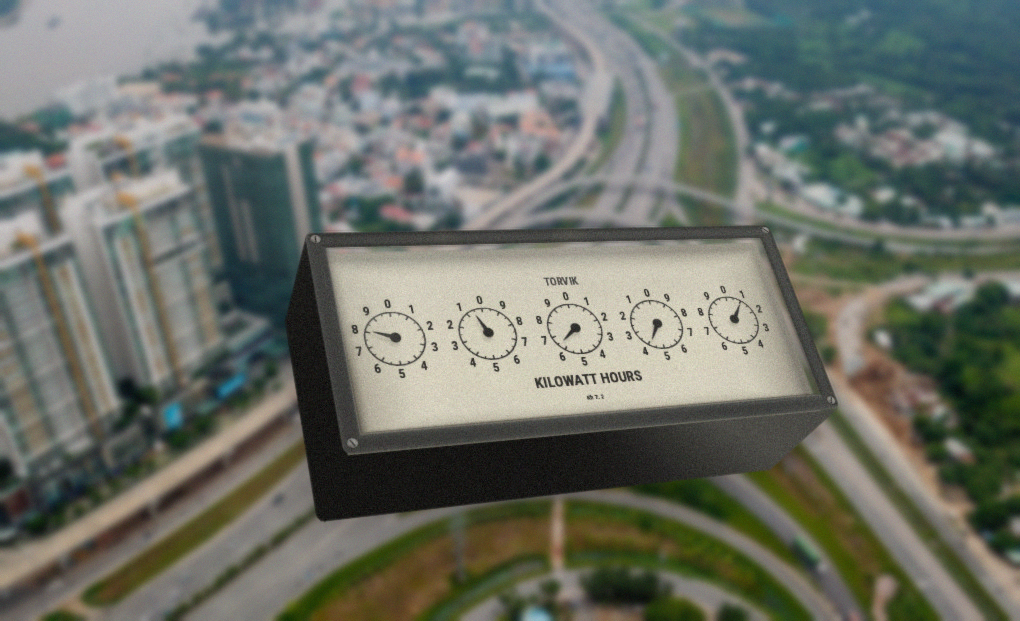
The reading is 80641 kWh
